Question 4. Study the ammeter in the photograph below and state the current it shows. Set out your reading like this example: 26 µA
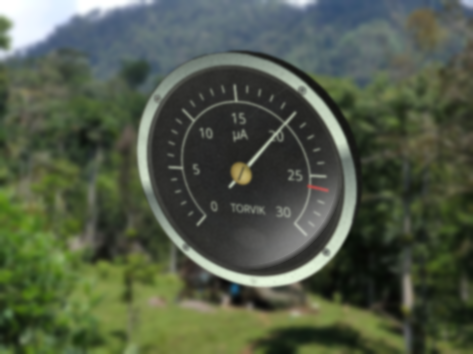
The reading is 20 µA
